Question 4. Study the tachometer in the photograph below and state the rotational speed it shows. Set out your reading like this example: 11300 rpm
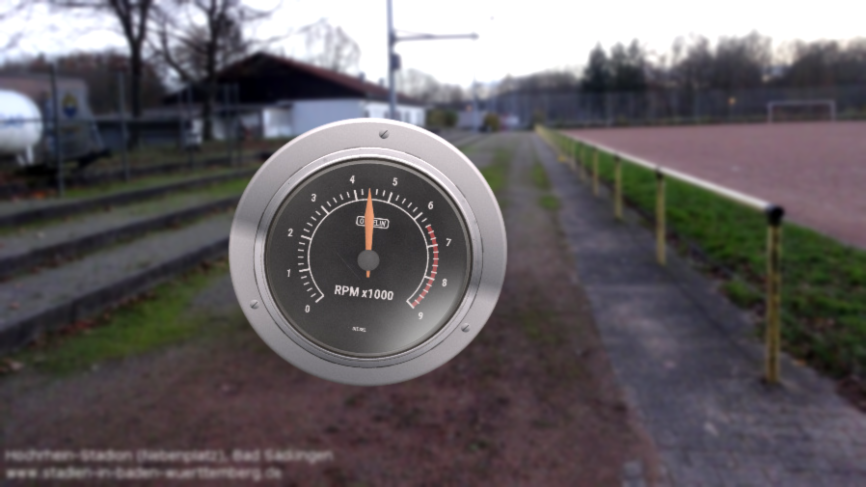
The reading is 4400 rpm
